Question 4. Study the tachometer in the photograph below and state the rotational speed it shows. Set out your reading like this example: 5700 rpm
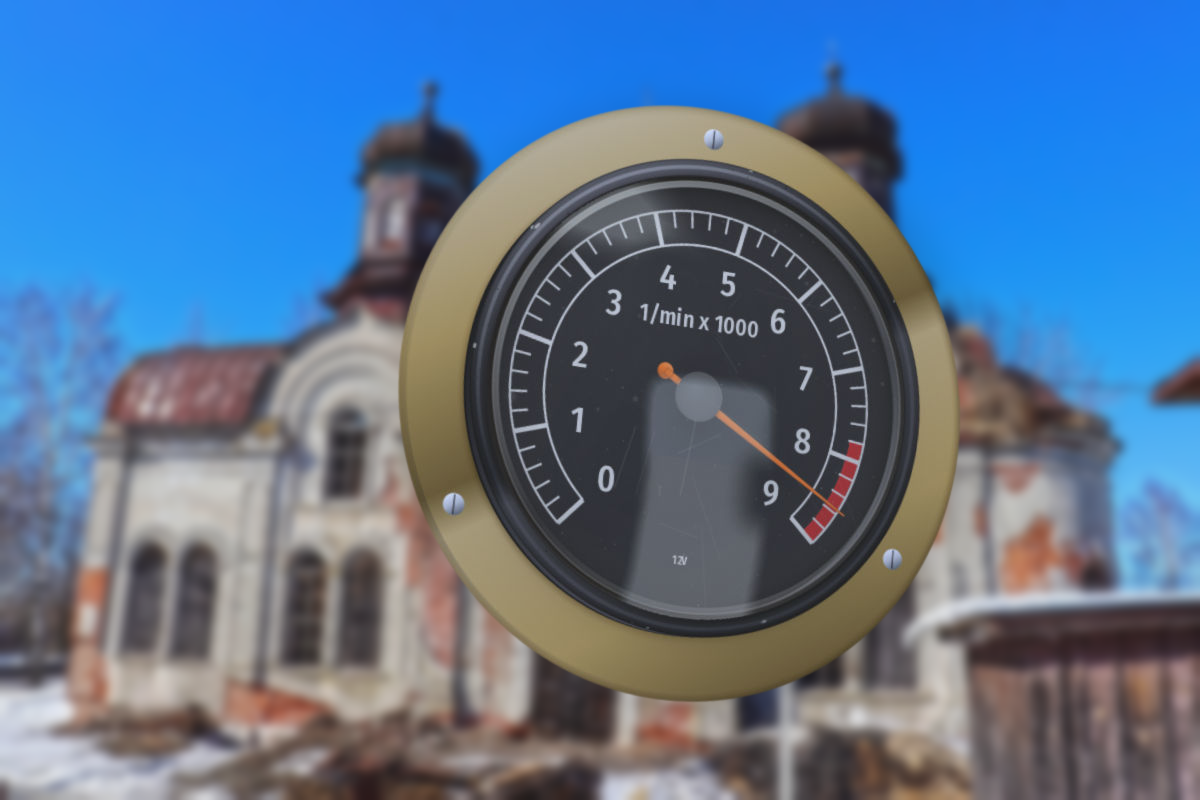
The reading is 8600 rpm
